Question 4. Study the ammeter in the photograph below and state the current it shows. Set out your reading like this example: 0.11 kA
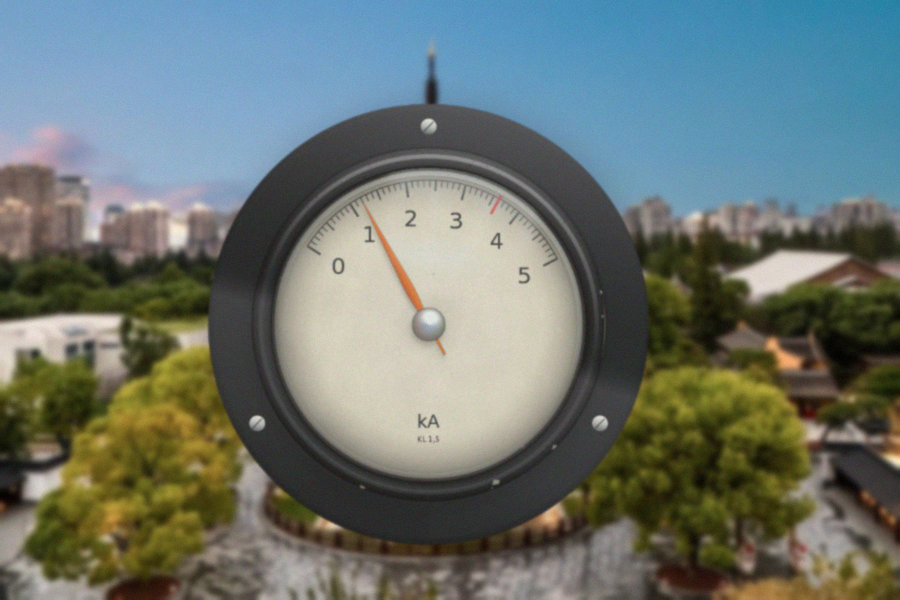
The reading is 1.2 kA
